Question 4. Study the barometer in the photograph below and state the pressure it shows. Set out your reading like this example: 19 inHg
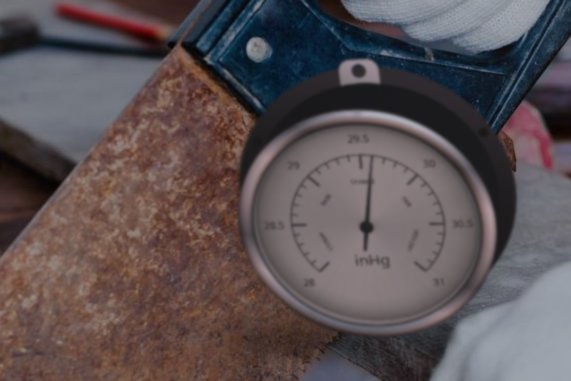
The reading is 29.6 inHg
